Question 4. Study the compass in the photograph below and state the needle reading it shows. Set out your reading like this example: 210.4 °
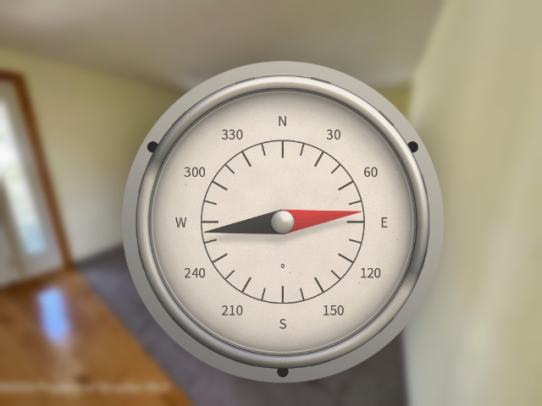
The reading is 82.5 °
